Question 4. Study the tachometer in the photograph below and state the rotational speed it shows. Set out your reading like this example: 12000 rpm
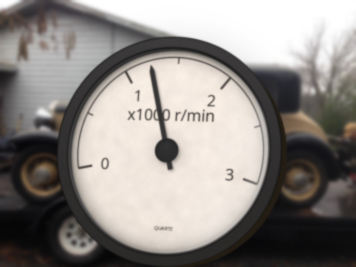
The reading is 1250 rpm
